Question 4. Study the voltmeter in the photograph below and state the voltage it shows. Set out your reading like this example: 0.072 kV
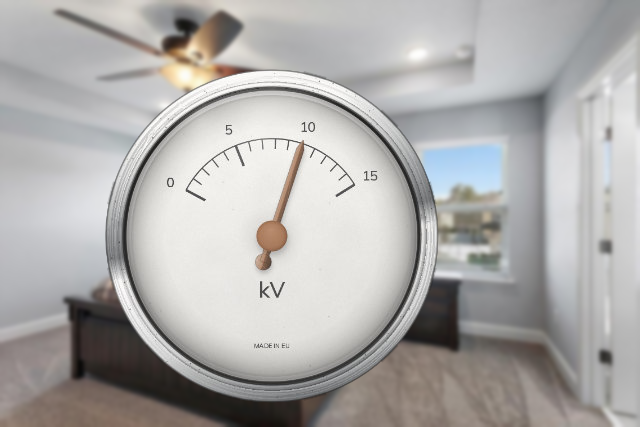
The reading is 10 kV
